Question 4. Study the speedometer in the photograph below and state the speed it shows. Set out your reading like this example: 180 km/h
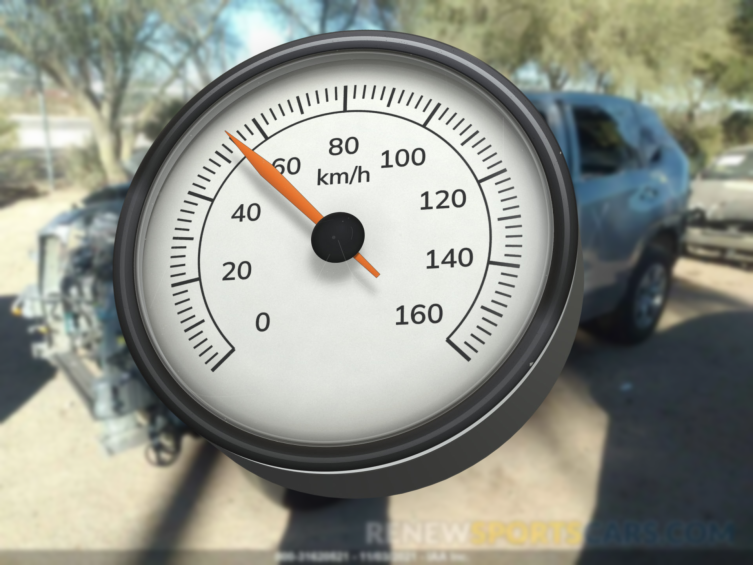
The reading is 54 km/h
